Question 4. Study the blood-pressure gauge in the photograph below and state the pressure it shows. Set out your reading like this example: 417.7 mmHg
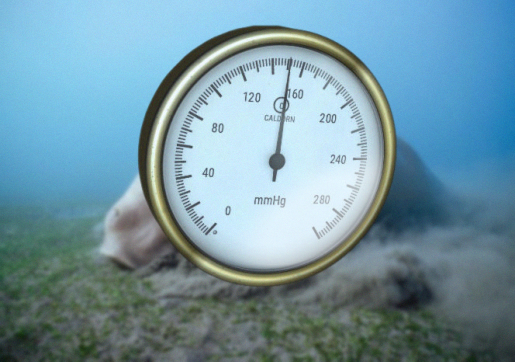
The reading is 150 mmHg
